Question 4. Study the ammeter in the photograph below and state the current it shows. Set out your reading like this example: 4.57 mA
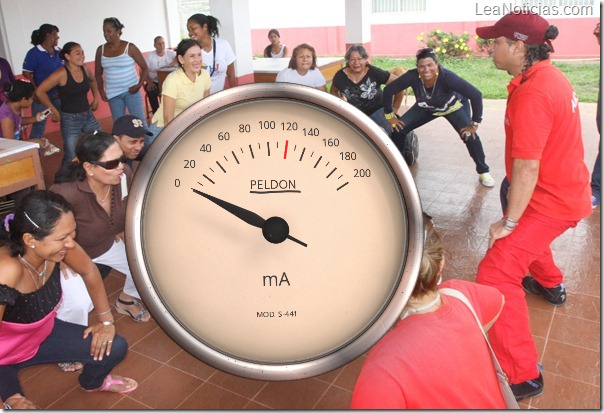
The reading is 0 mA
